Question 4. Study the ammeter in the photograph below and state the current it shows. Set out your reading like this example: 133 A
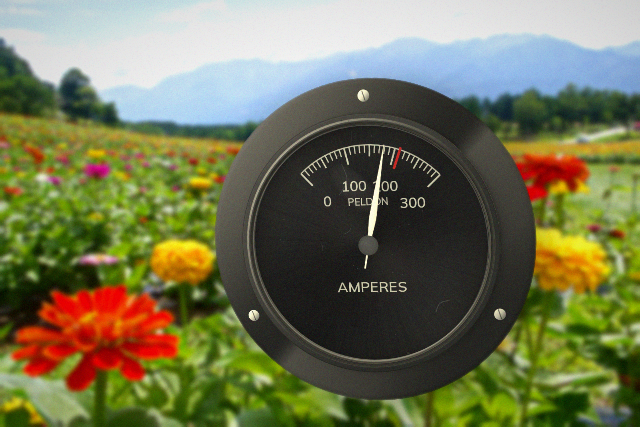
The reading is 180 A
